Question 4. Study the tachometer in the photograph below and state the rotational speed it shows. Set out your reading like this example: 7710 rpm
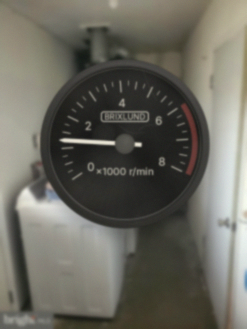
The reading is 1250 rpm
